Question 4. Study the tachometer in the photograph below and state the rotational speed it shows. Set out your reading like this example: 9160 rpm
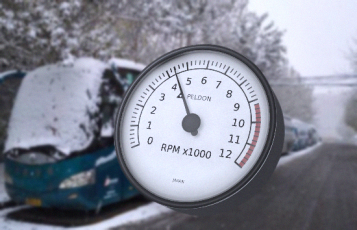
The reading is 4400 rpm
